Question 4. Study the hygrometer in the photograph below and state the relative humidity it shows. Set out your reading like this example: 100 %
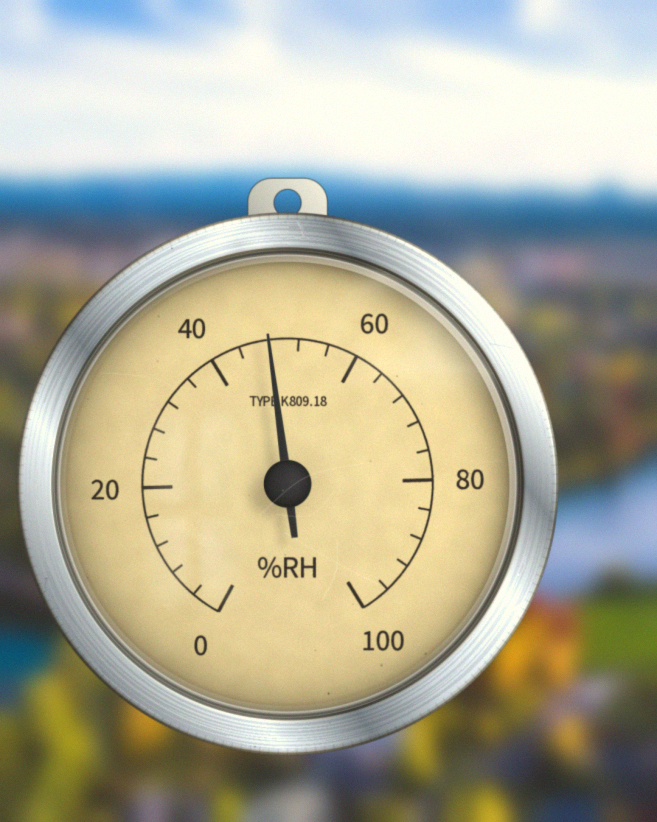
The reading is 48 %
